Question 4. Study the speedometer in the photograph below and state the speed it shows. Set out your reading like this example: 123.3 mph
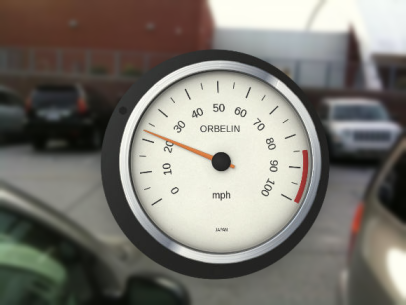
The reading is 22.5 mph
